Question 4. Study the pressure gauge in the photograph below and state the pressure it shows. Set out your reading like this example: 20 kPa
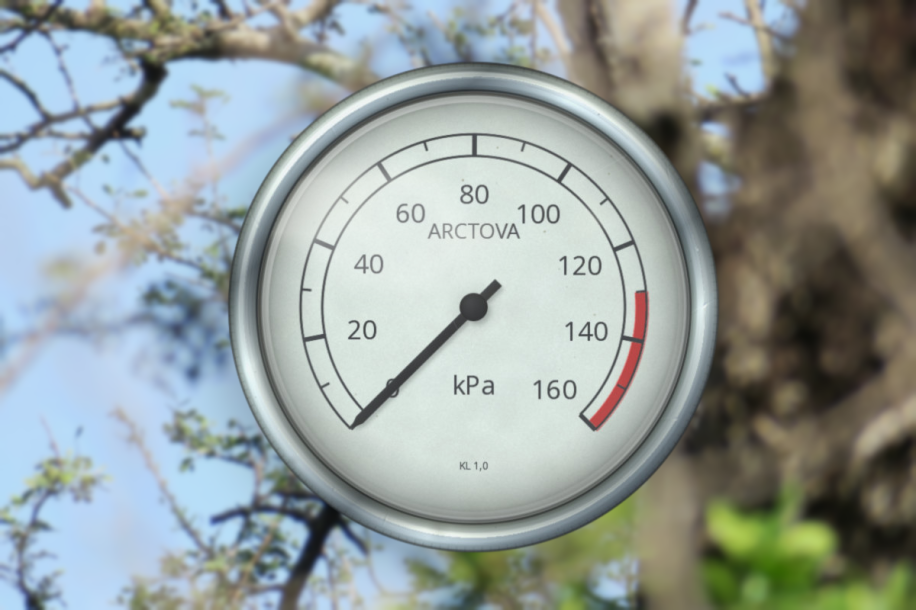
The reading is 0 kPa
